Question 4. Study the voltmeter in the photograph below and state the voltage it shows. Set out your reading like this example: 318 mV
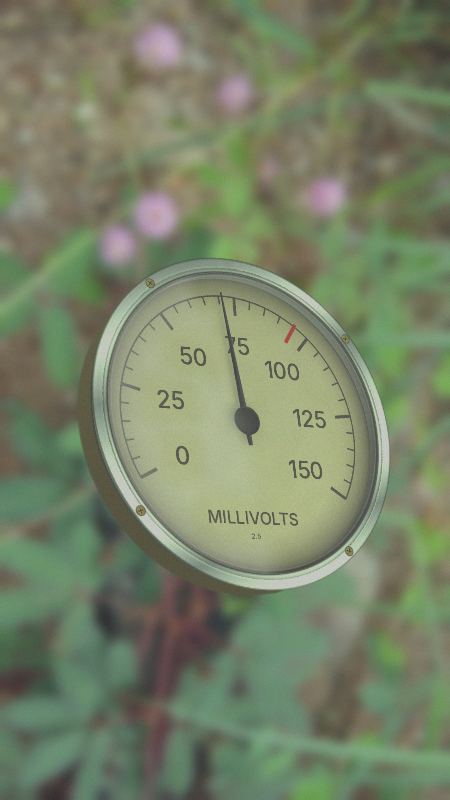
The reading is 70 mV
